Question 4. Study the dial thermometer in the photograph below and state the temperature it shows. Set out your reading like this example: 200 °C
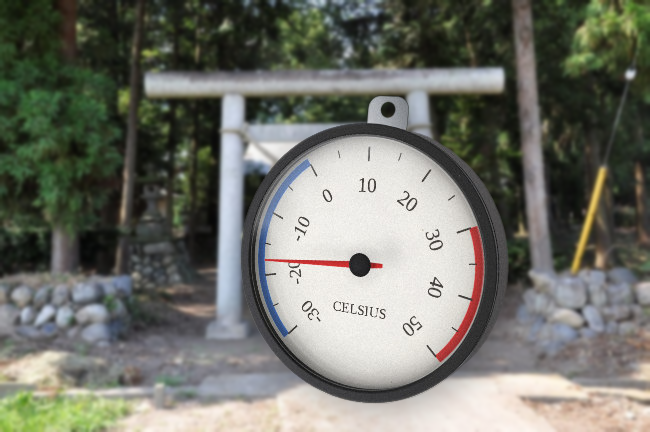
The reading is -17.5 °C
